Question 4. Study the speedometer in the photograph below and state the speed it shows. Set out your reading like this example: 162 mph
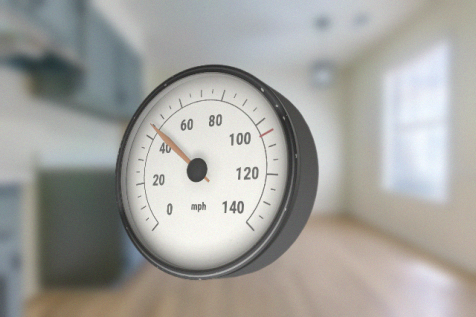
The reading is 45 mph
